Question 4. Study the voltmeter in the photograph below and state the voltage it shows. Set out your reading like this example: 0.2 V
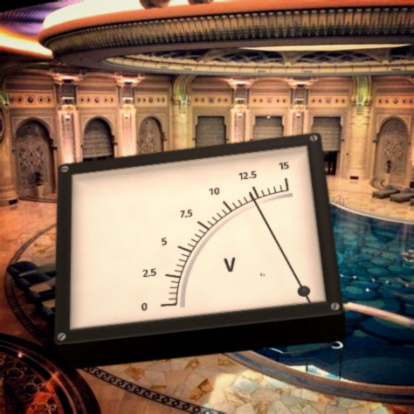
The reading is 12 V
